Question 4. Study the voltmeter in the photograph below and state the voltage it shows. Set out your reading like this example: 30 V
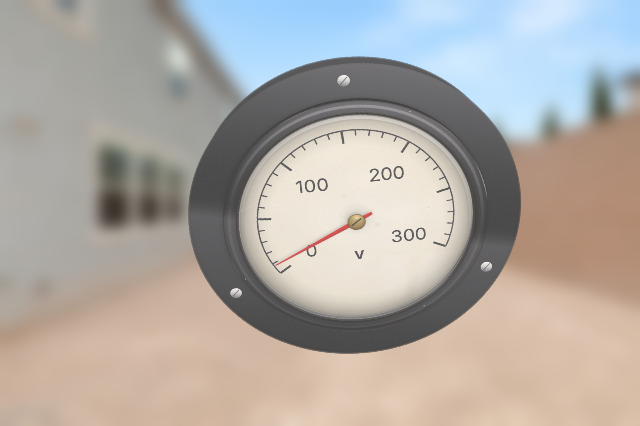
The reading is 10 V
